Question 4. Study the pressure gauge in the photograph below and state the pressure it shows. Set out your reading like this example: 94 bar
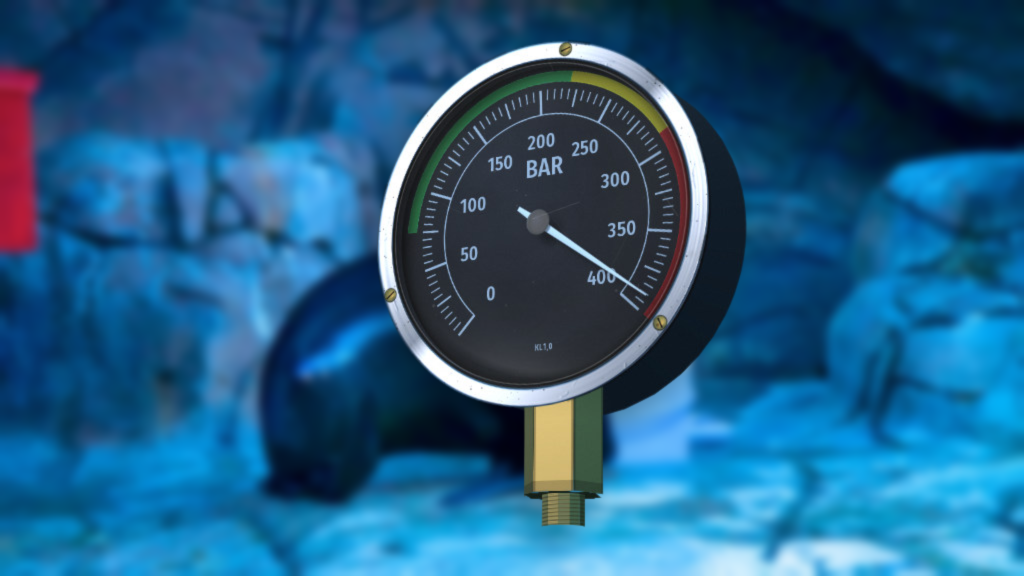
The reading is 390 bar
